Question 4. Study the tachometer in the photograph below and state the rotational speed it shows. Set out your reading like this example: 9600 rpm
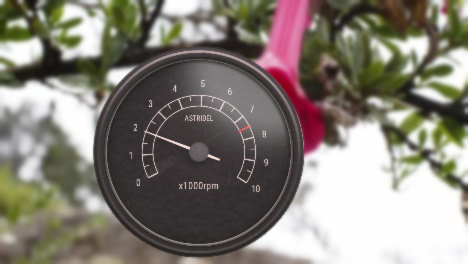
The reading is 2000 rpm
